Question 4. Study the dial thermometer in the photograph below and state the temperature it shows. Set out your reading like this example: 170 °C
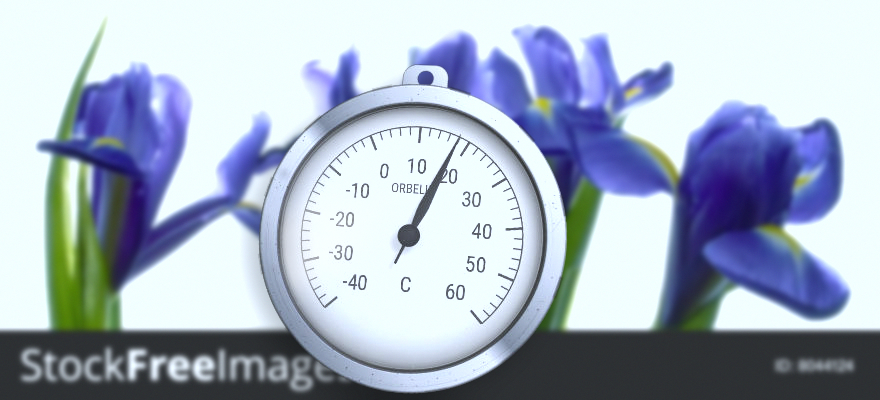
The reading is 18 °C
